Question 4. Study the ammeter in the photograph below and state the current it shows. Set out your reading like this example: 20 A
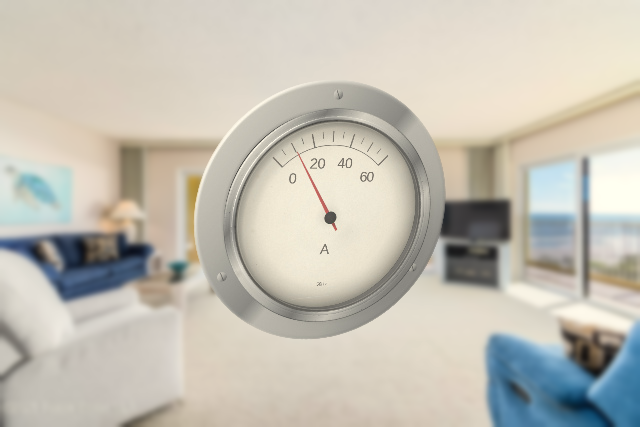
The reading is 10 A
